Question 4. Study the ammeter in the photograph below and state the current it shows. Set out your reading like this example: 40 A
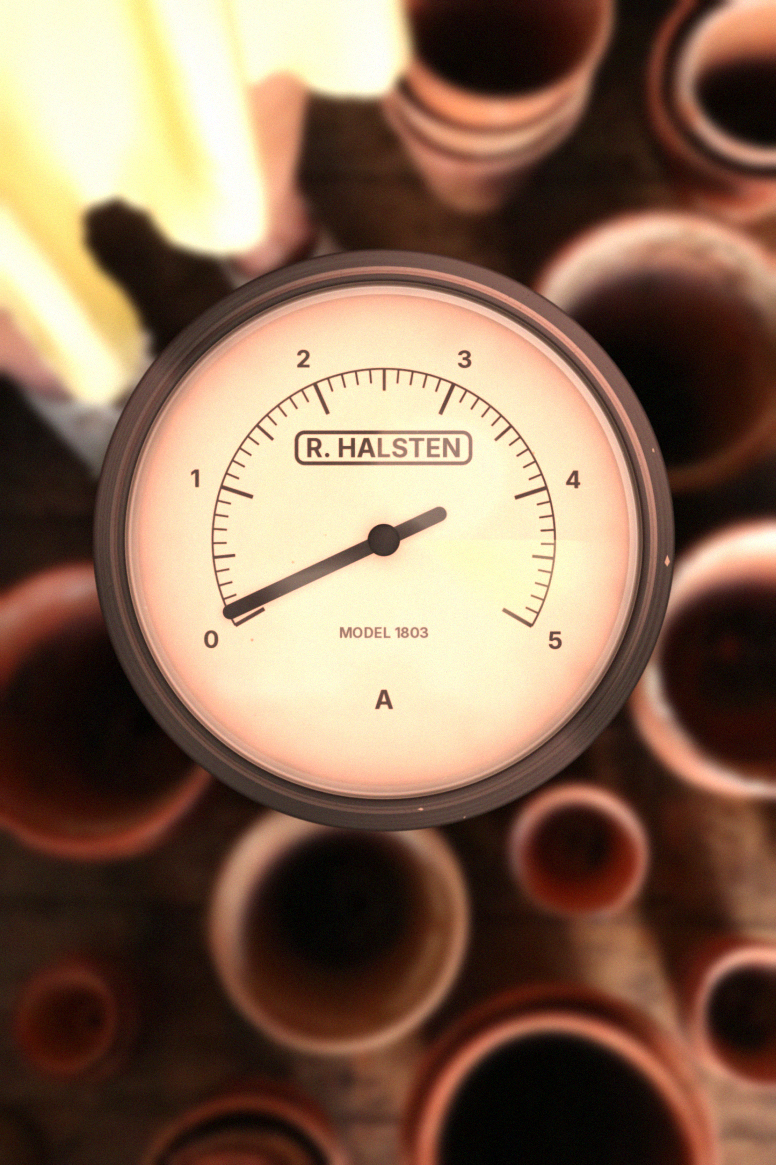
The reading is 0.1 A
